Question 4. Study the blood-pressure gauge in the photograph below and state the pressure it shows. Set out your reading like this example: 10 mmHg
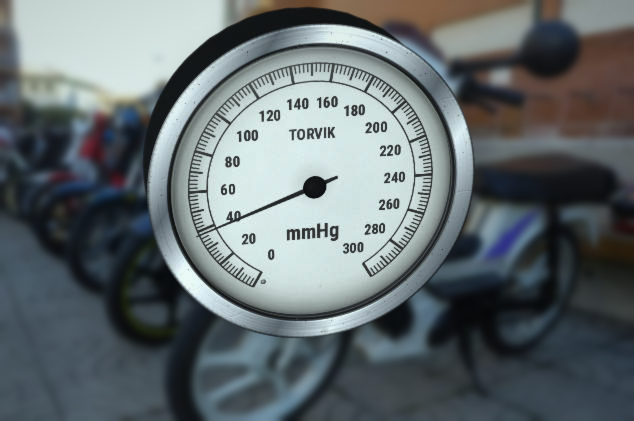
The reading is 40 mmHg
